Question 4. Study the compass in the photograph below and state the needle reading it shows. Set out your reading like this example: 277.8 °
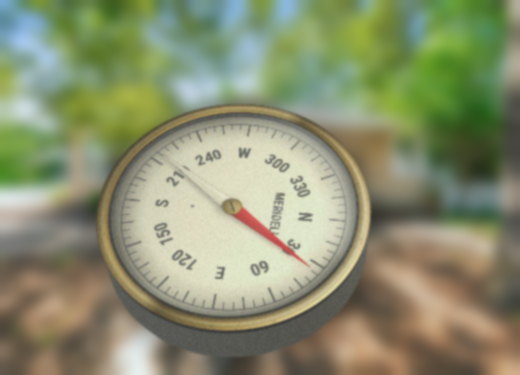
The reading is 35 °
